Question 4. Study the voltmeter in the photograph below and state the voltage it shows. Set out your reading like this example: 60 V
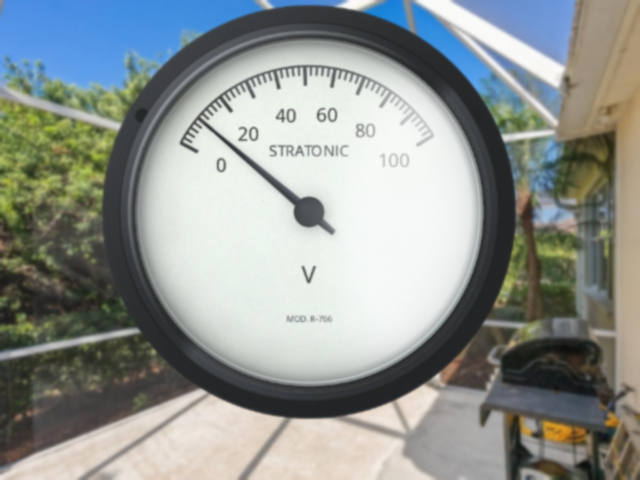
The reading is 10 V
